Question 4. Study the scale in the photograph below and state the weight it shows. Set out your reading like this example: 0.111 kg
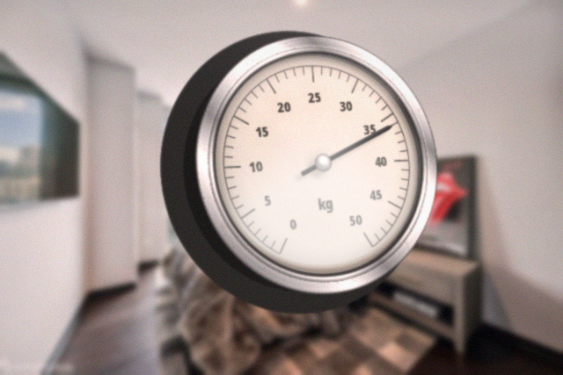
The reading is 36 kg
